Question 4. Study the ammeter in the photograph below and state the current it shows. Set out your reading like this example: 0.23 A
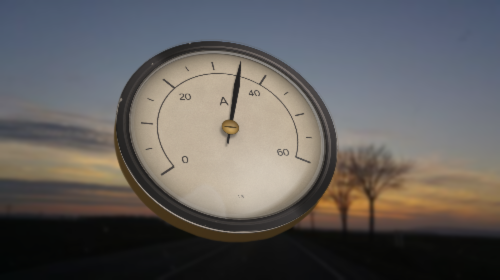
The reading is 35 A
